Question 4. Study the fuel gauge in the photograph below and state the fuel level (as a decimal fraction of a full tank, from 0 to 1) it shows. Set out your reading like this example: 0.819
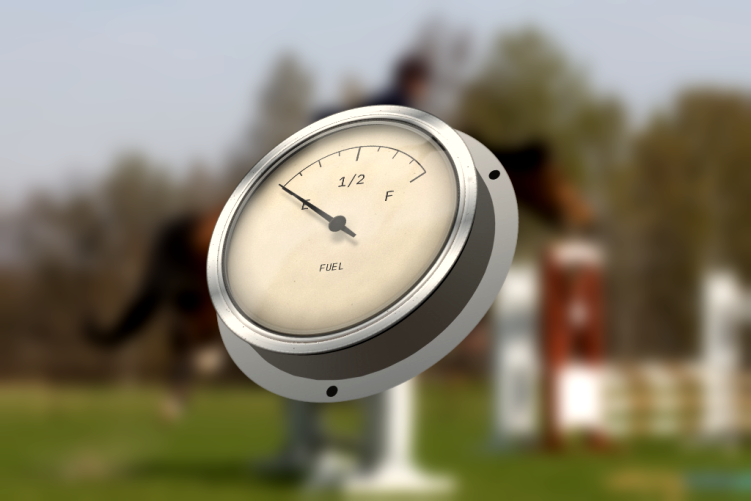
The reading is 0
